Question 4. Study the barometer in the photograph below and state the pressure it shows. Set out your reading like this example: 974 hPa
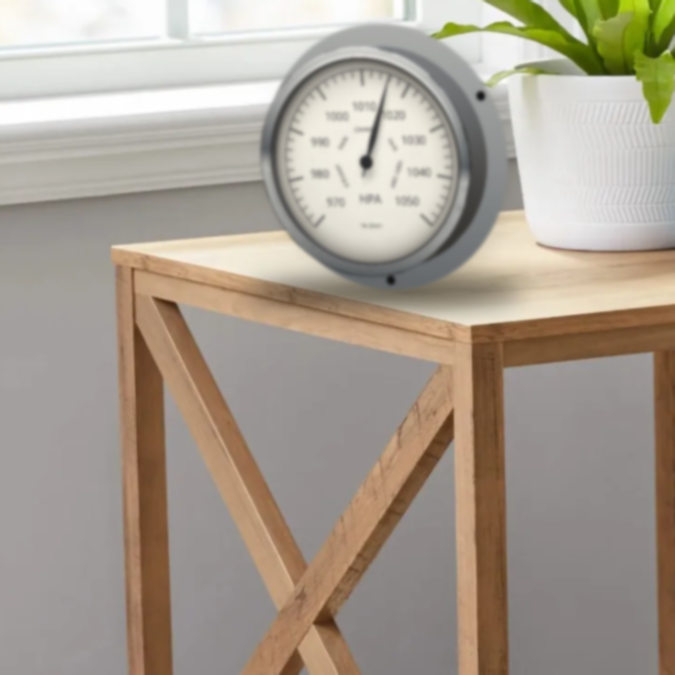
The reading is 1016 hPa
